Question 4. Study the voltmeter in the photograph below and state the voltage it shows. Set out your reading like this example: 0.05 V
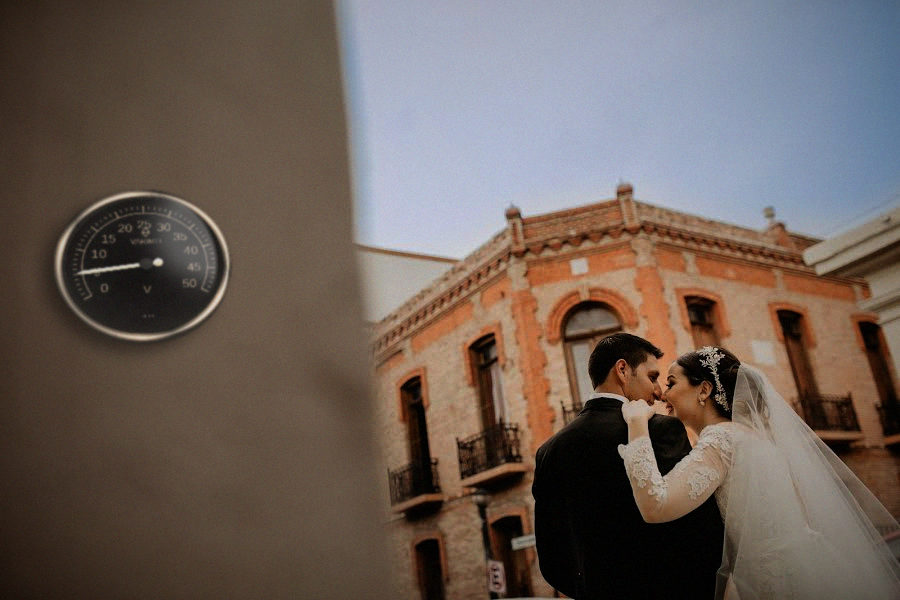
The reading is 5 V
